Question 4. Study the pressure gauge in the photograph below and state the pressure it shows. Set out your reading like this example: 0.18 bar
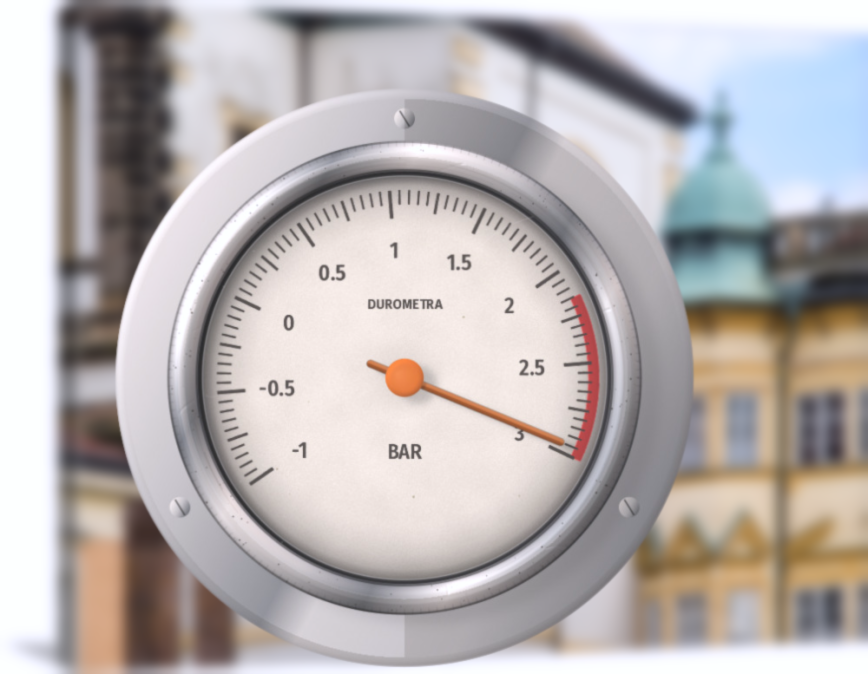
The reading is 2.95 bar
